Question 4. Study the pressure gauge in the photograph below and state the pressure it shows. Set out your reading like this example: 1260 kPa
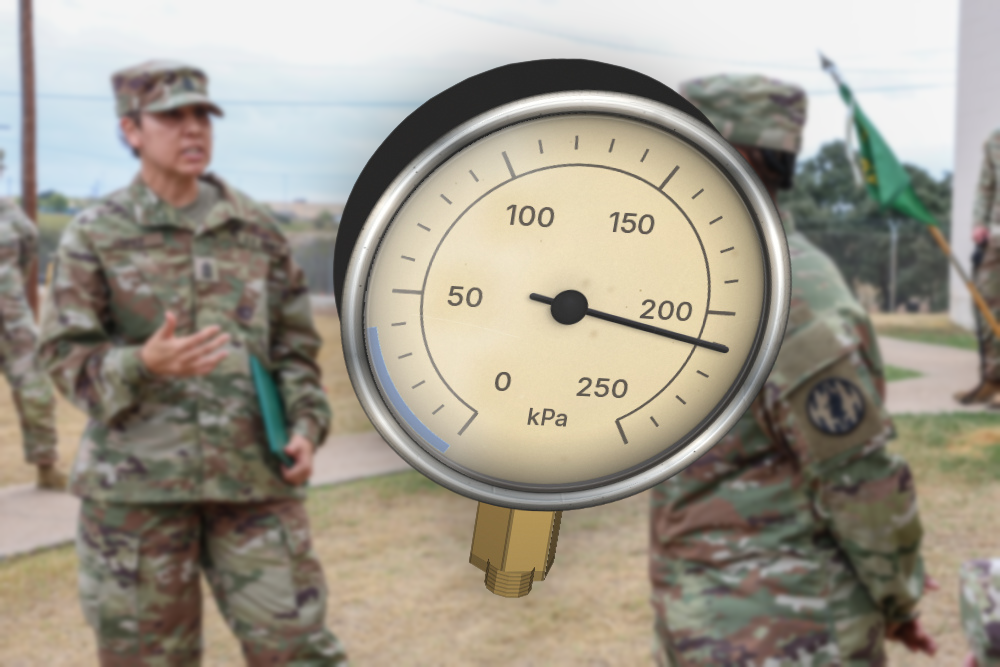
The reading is 210 kPa
